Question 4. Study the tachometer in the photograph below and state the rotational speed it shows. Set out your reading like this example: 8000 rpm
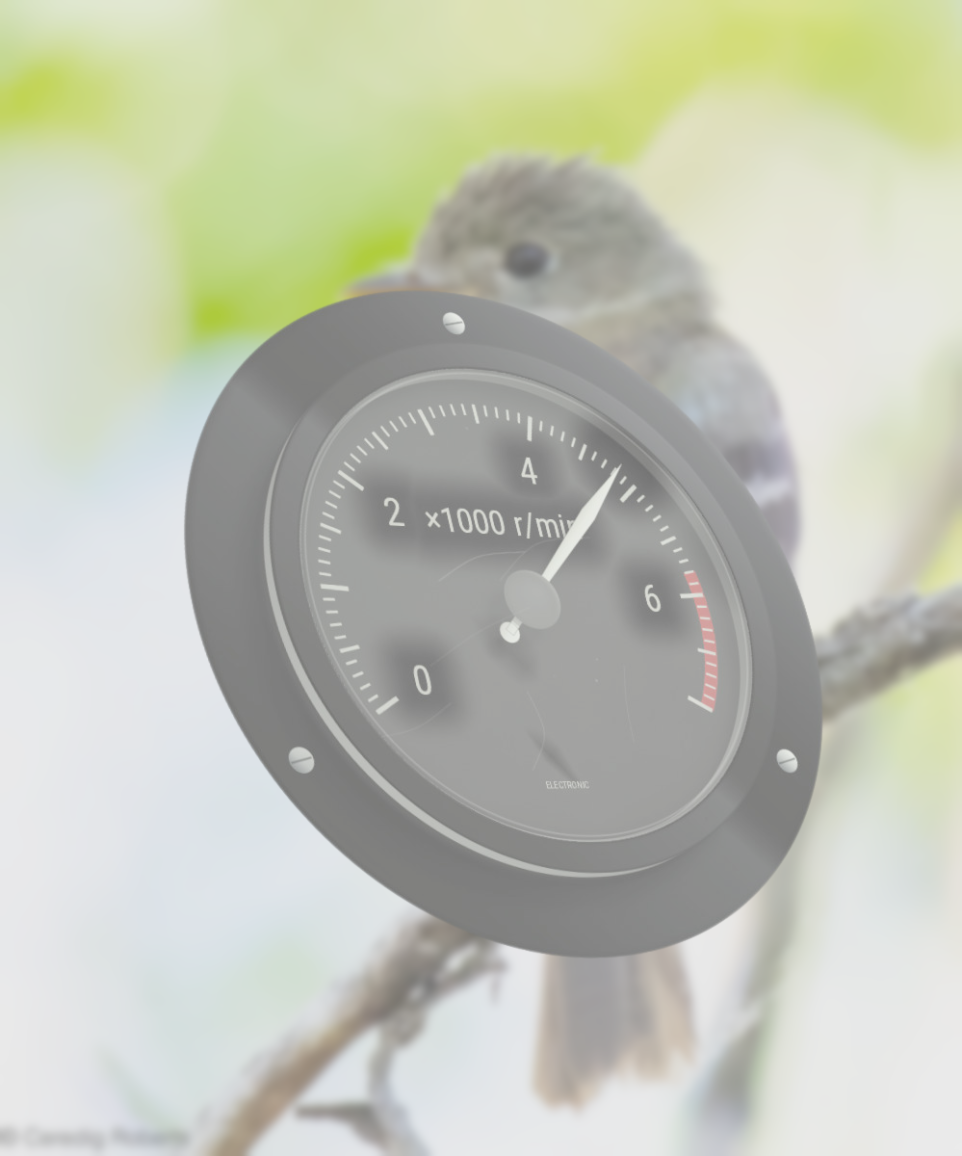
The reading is 4800 rpm
